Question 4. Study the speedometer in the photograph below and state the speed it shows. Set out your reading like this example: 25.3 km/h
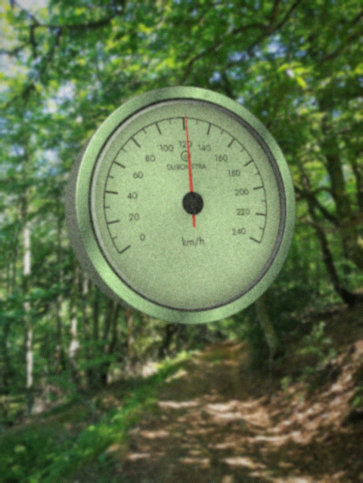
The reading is 120 km/h
